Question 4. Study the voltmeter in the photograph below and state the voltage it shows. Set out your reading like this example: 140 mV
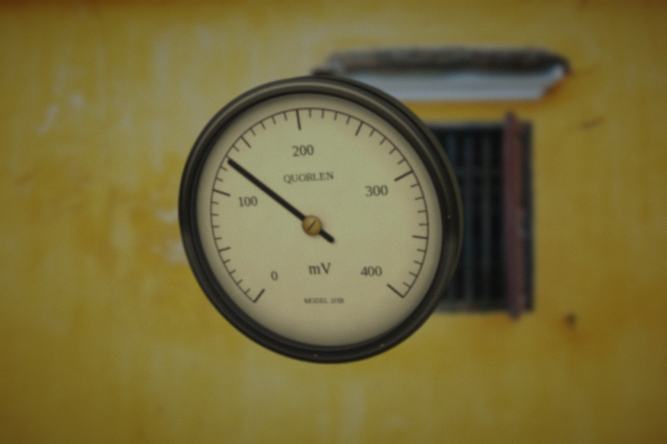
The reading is 130 mV
